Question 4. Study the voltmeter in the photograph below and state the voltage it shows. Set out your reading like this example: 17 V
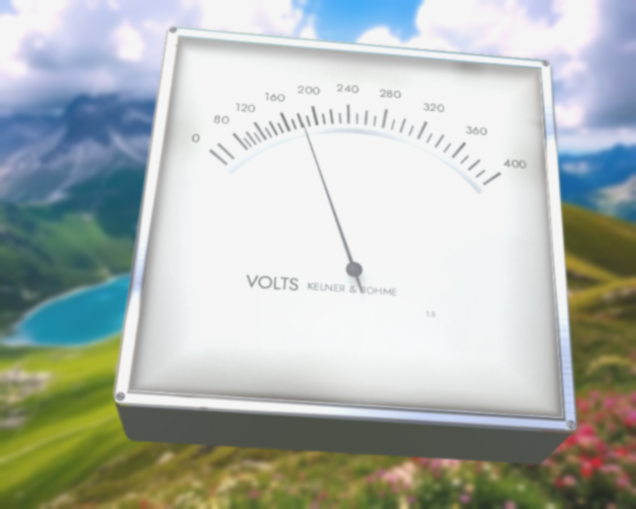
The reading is 180 V
